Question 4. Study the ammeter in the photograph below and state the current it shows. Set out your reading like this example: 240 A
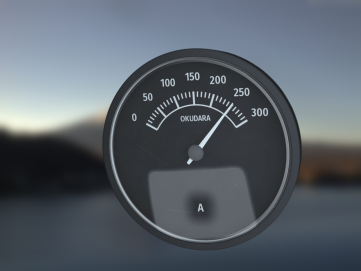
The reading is 250 A
